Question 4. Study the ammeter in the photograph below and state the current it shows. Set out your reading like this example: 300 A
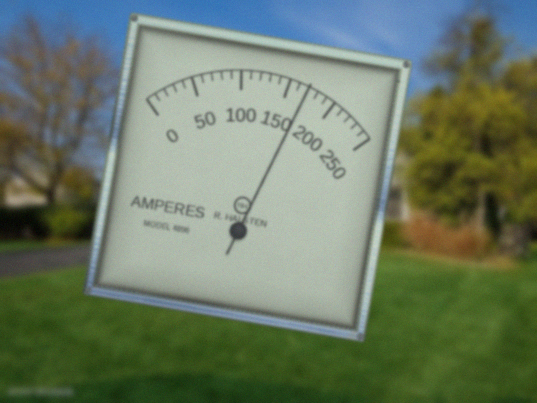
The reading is 170 A
